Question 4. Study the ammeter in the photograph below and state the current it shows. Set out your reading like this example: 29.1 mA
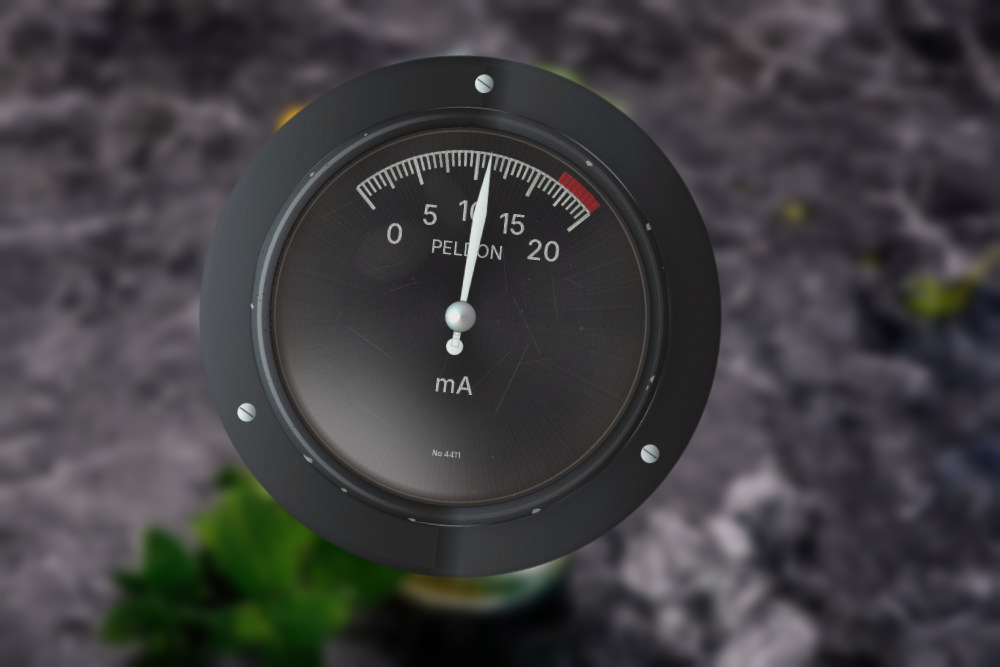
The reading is 11 mA
